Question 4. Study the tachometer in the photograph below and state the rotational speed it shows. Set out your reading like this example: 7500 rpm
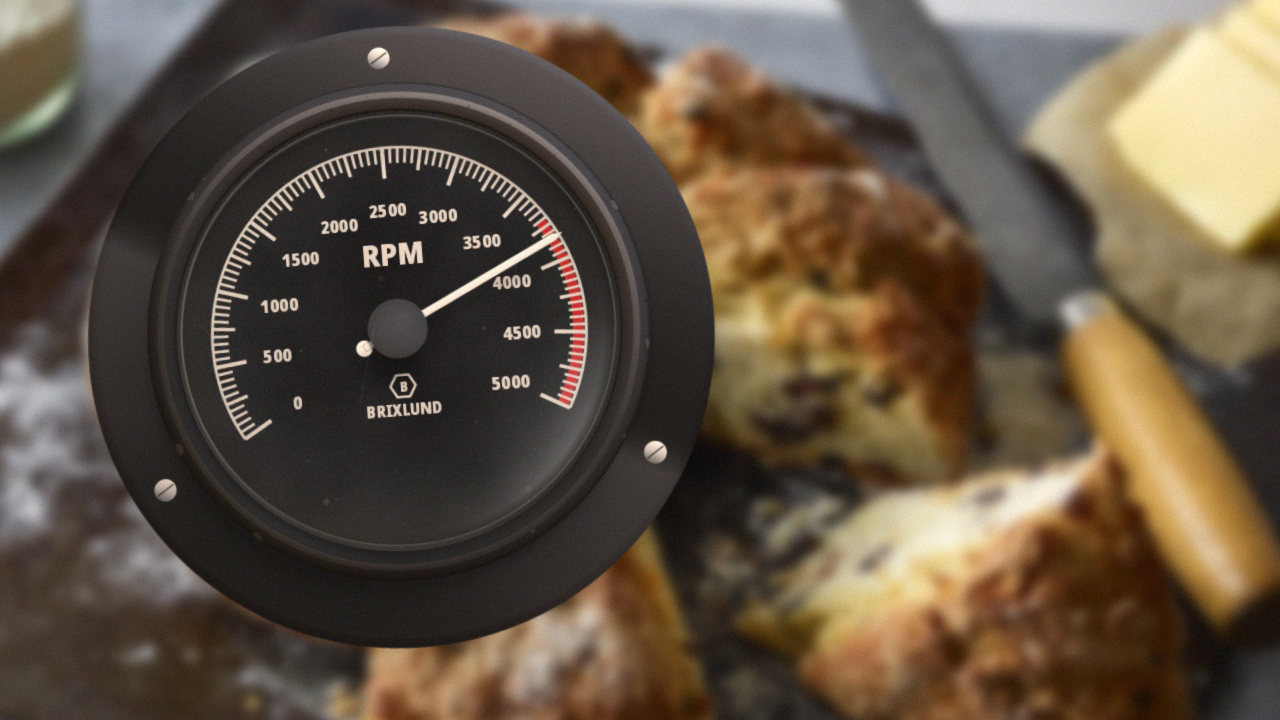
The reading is 3850 rpm
